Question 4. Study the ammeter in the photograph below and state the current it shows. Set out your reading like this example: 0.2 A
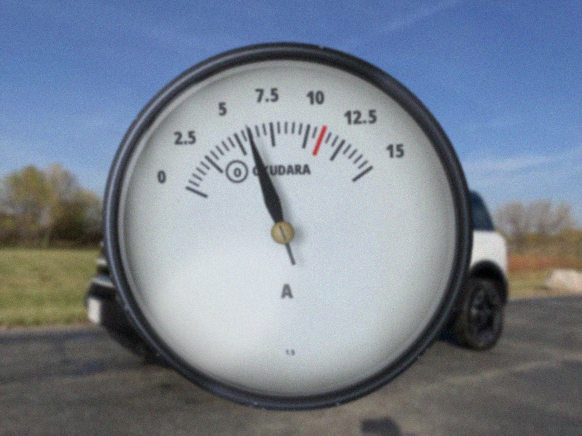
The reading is 6 A
